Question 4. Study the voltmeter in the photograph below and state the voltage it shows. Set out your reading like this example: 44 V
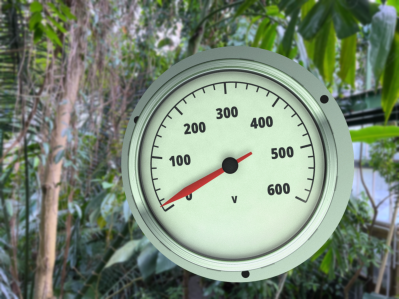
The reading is 10 V
